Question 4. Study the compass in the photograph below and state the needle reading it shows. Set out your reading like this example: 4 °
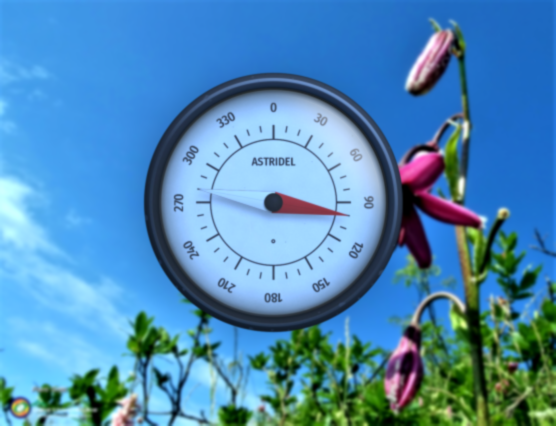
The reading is 100 °
